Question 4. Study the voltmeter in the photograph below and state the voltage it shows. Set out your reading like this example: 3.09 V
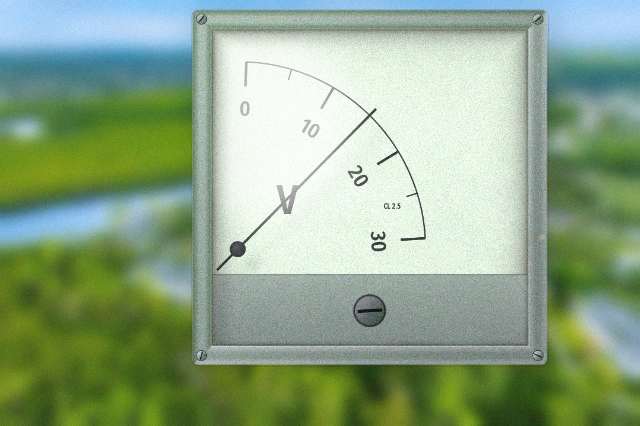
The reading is 15 V
